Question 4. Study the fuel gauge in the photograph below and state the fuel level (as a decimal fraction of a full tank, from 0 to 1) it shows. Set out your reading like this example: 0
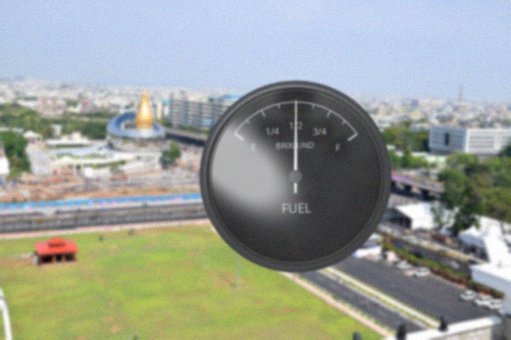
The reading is 0.5
